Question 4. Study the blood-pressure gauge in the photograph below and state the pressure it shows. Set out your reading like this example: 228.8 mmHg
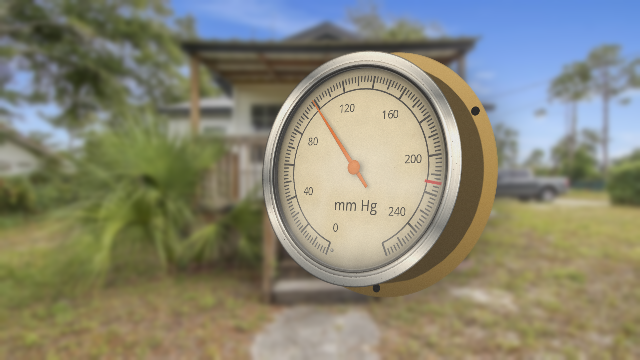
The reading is 100 mmHg
